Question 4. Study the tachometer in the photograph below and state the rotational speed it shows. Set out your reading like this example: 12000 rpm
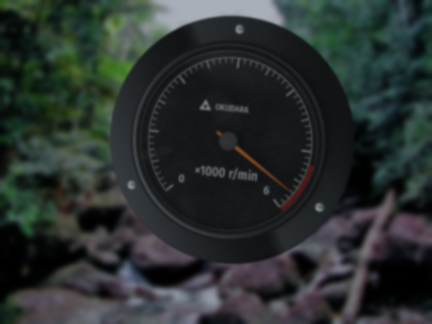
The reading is 5700 rpm
